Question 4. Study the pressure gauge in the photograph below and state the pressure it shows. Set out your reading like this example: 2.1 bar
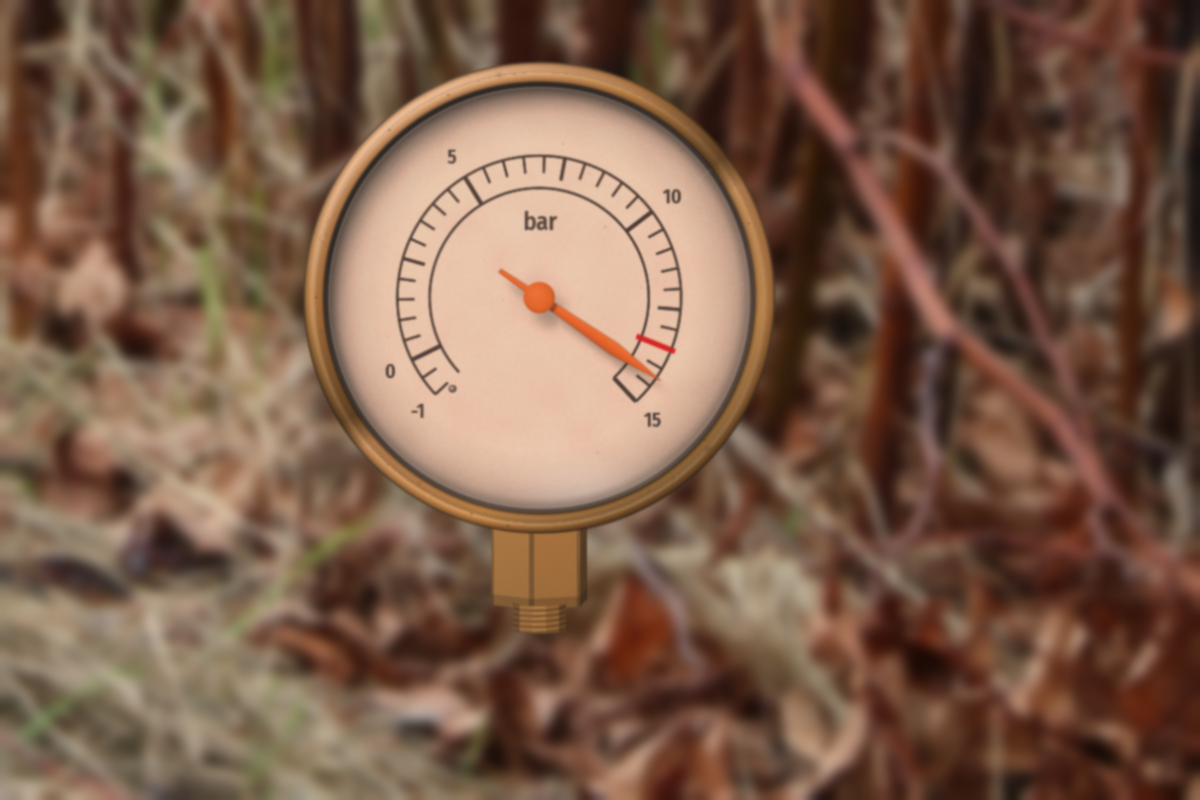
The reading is 14.25 bar
